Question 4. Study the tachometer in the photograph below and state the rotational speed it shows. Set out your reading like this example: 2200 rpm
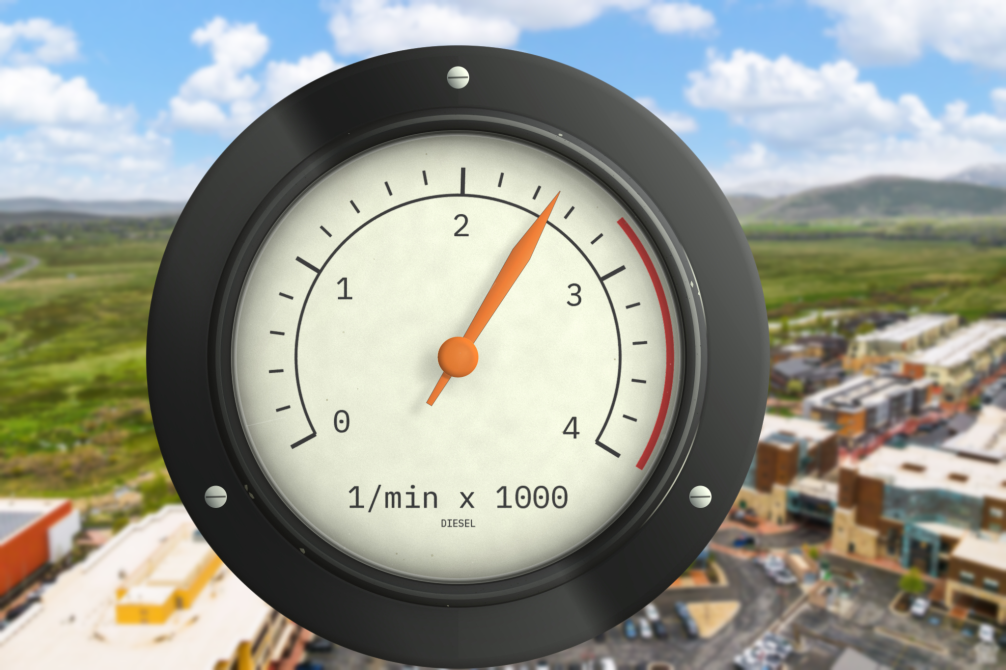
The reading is 2500 rpm
